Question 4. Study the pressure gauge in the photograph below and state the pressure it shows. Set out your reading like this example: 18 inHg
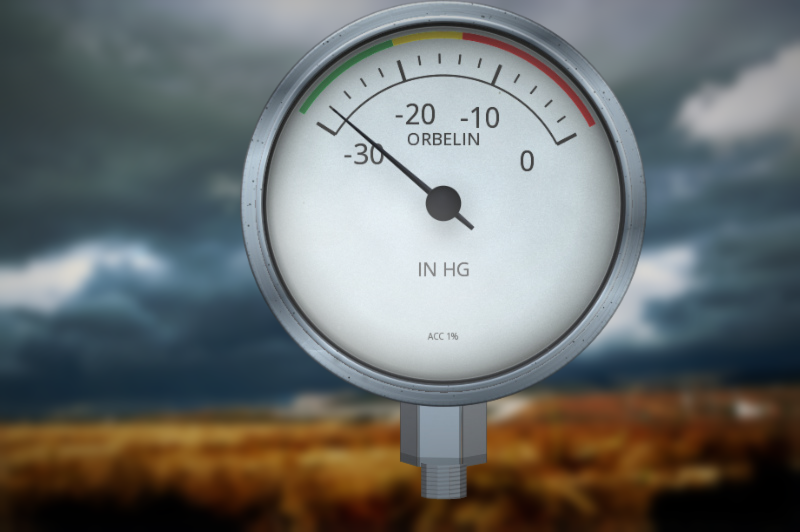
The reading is -28 inHg
